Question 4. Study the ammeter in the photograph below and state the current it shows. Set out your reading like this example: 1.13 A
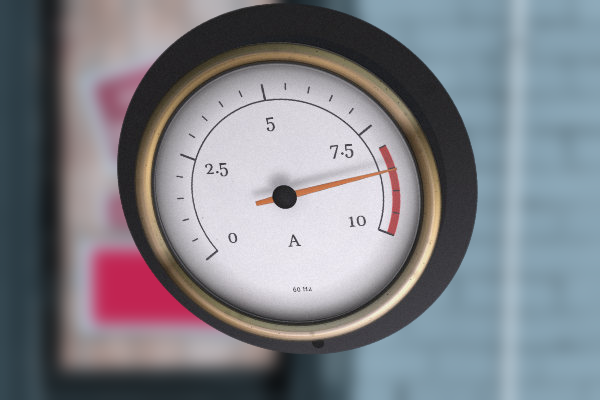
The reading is 8.5 A
